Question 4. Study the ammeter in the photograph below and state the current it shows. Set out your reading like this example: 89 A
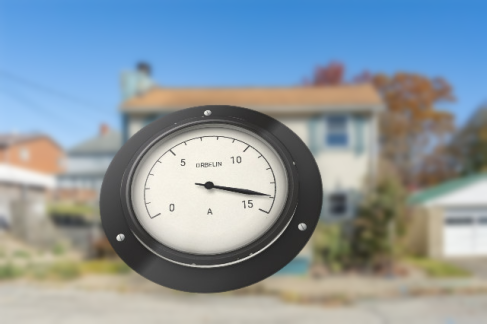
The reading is 14 A
